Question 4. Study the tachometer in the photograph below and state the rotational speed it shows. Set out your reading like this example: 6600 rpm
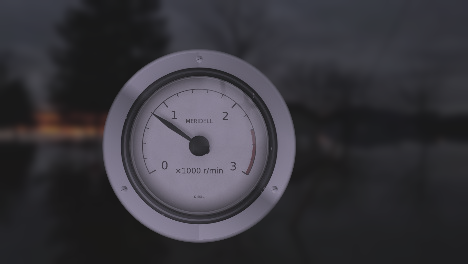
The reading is 800 rpm
